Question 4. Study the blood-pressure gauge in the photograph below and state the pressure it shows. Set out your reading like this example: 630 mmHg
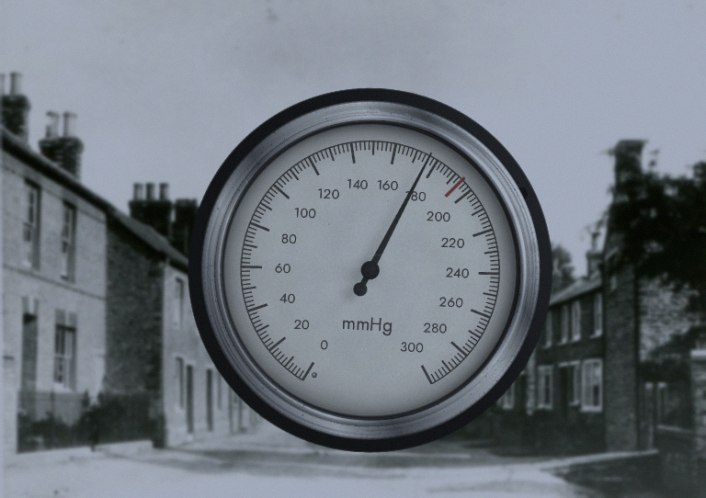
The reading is 176 mmHg
